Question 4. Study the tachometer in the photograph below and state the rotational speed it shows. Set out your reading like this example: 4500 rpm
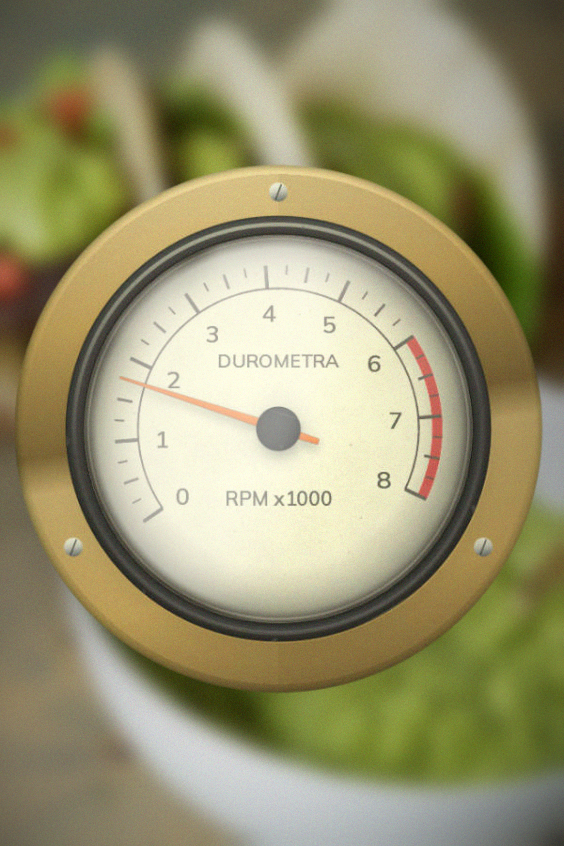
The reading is 1750 rpm
